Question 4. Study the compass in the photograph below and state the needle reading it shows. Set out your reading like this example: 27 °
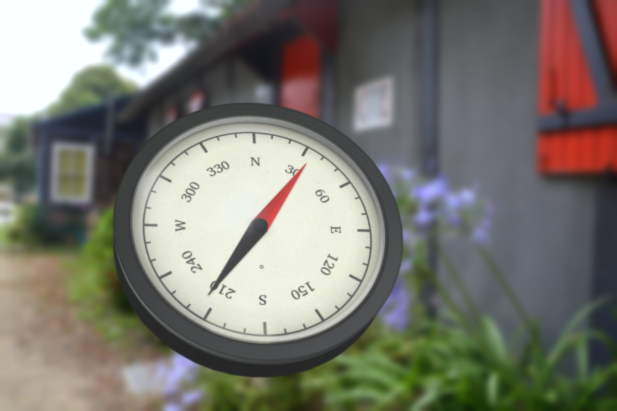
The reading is 35 °
